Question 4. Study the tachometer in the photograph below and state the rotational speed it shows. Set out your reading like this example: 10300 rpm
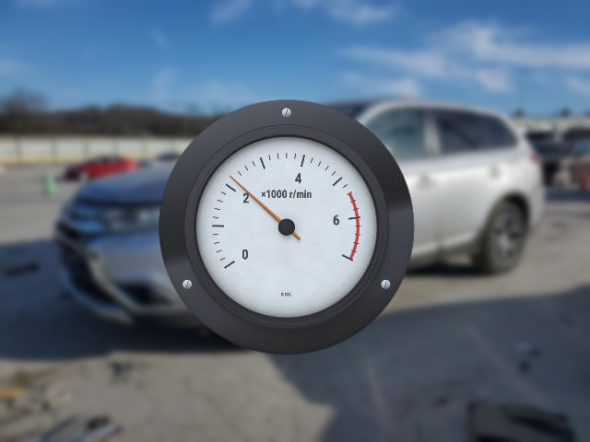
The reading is 2200 rpm
